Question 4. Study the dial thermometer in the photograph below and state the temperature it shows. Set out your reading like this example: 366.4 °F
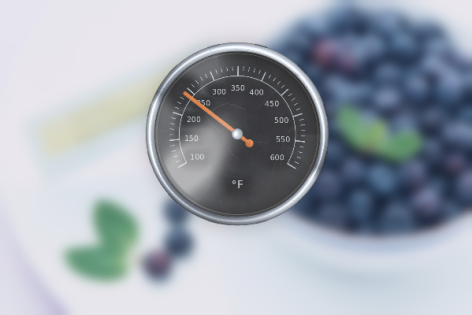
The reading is 240 °F
